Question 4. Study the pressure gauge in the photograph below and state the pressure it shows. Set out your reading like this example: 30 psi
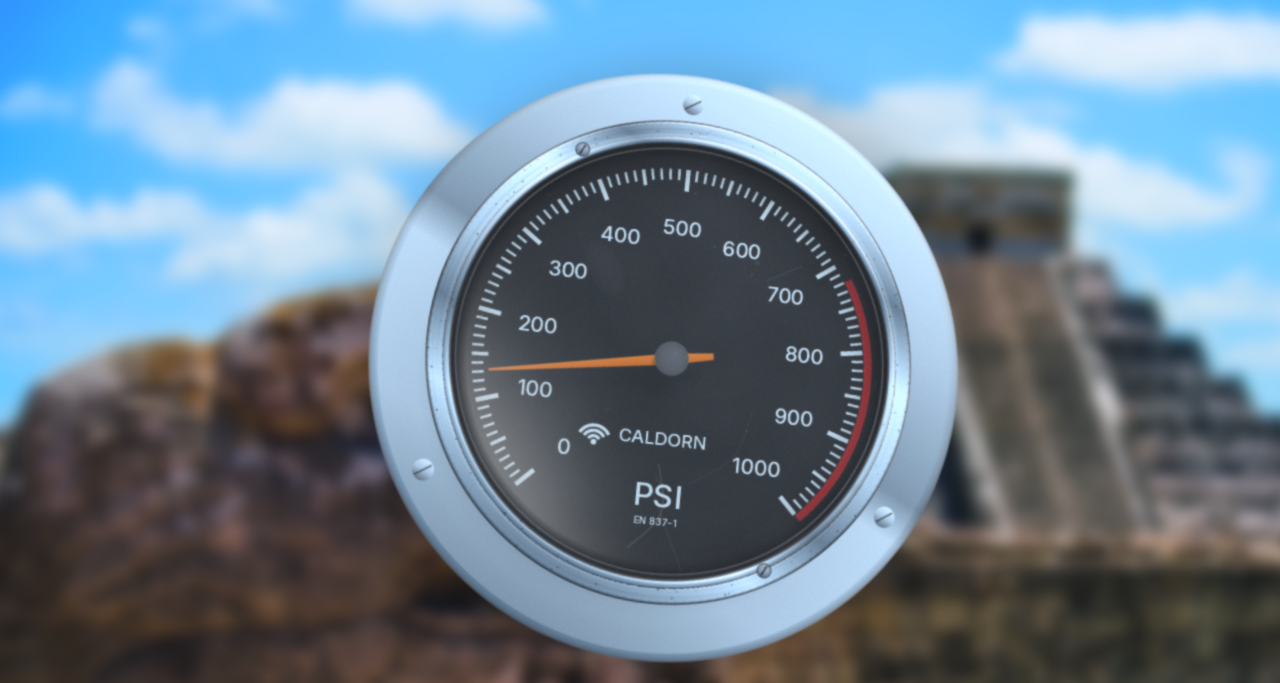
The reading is 130 psi
